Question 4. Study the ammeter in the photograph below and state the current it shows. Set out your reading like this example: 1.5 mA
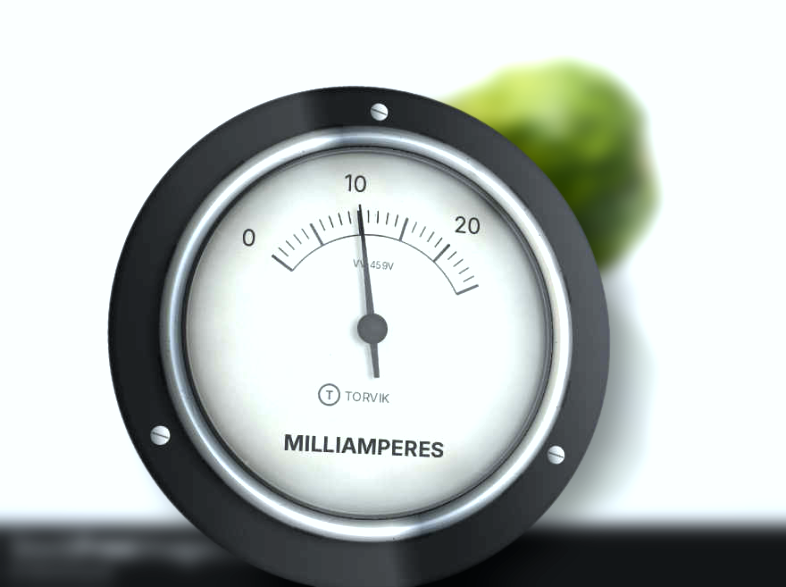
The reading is 10 mA
